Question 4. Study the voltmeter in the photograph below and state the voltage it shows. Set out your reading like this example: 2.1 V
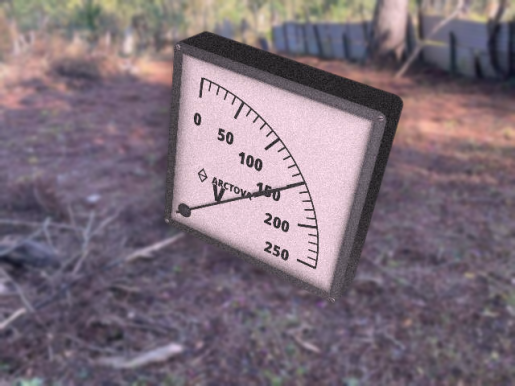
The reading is 150 V
